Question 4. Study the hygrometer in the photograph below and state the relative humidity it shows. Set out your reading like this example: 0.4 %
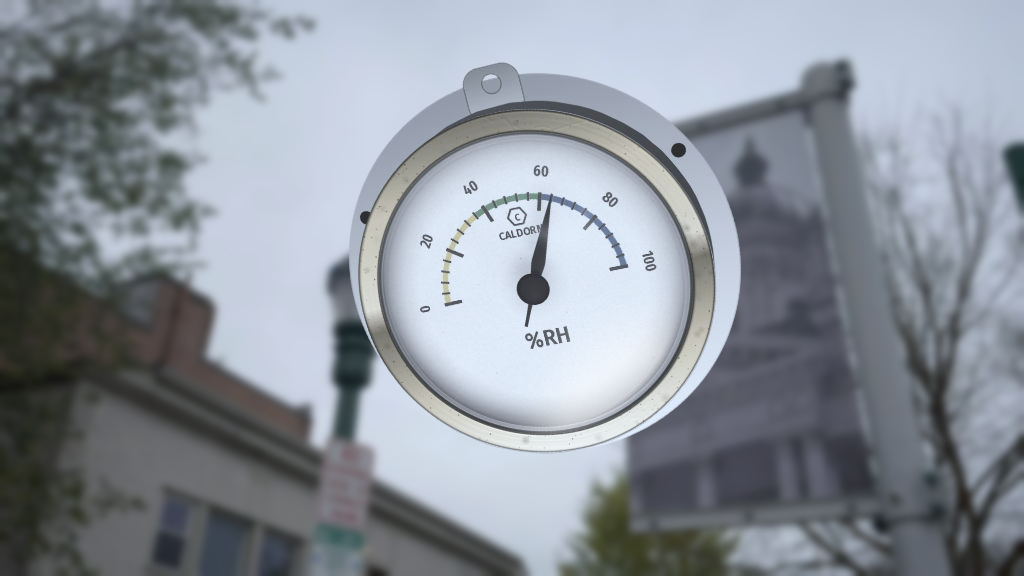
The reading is 64 %
